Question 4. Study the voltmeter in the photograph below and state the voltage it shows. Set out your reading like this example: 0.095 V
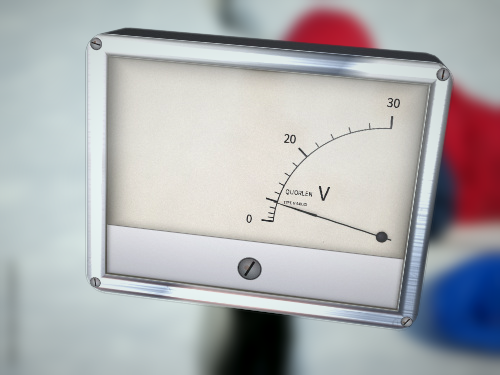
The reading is 10 V
